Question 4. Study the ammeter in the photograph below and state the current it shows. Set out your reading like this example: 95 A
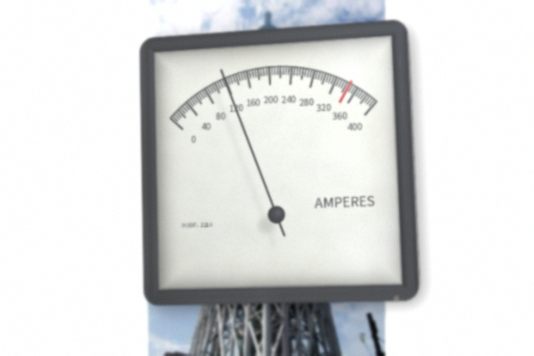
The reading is 120 A
